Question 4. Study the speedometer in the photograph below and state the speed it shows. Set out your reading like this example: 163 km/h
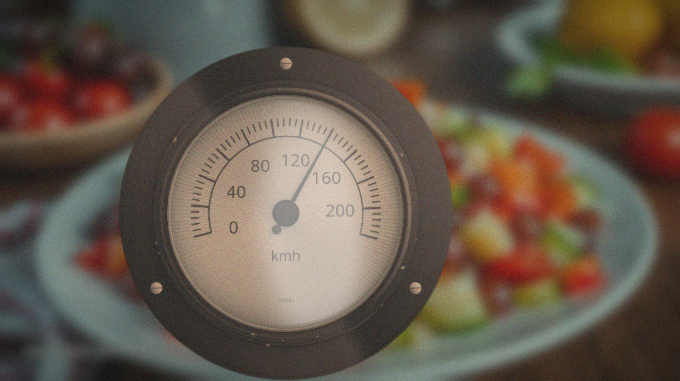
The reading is 140 km/h
